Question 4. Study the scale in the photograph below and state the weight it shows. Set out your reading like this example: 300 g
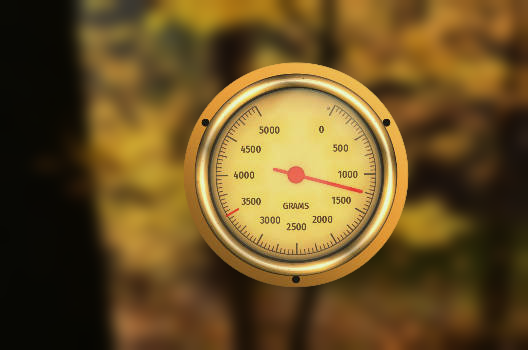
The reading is 1250 g
